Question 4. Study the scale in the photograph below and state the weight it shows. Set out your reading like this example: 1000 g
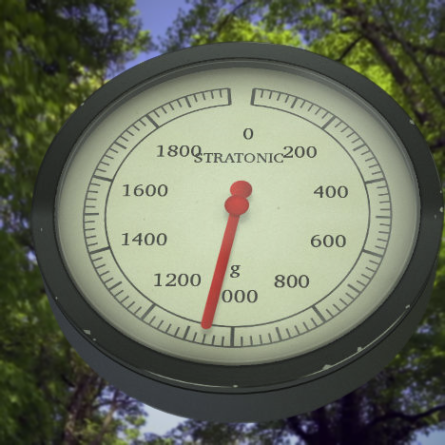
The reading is 1060 g
